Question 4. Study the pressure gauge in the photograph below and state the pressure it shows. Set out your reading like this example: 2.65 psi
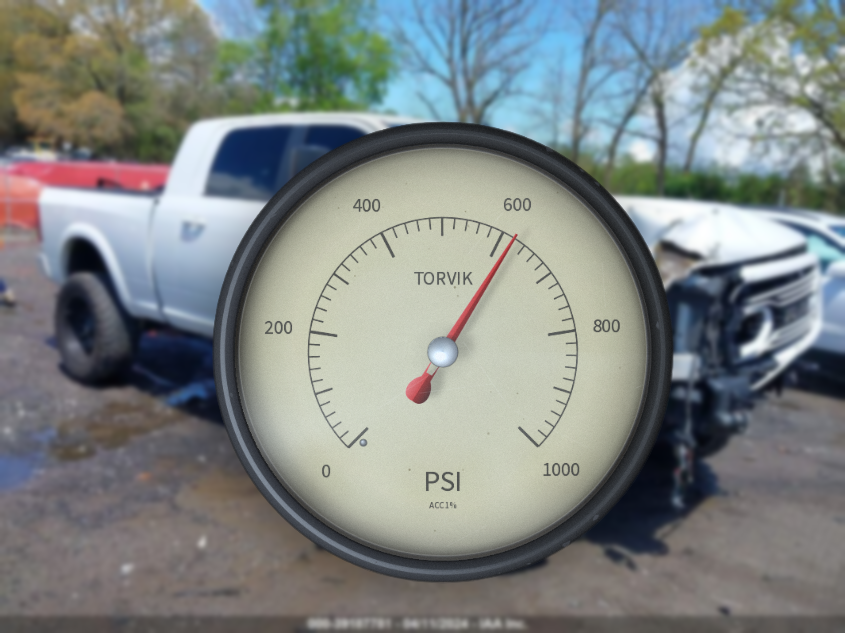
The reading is 620 psi
